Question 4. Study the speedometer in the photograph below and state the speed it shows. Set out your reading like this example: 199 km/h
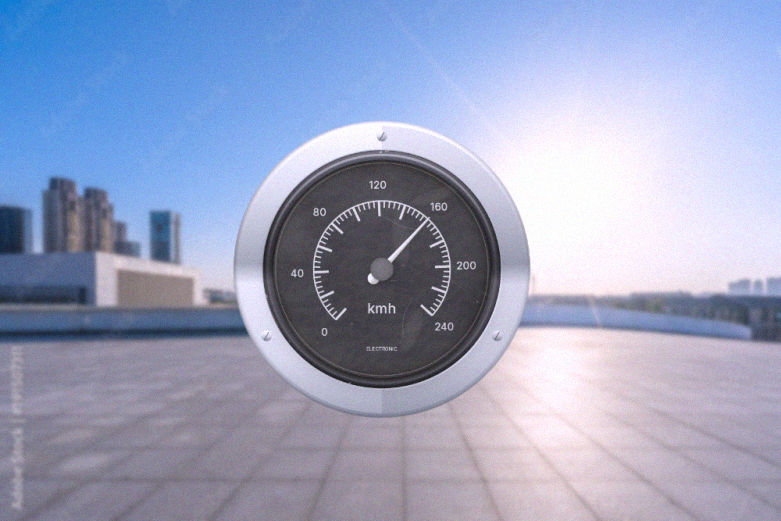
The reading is 160 km/h
